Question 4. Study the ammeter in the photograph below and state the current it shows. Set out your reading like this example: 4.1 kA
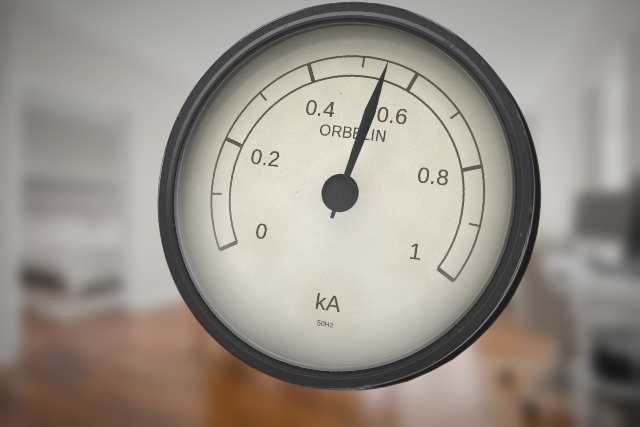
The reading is 0.55 kA
